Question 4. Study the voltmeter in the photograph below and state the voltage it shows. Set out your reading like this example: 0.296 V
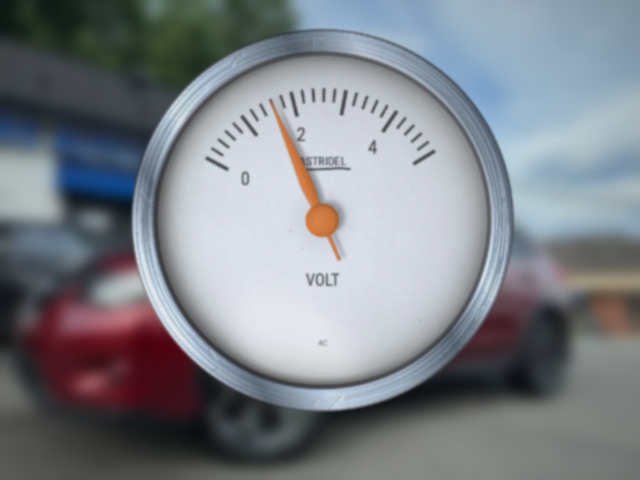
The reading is 1.6 V
